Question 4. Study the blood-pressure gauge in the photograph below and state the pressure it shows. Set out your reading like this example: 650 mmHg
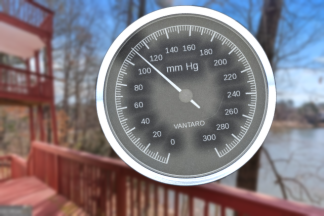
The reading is 110 mmHg
